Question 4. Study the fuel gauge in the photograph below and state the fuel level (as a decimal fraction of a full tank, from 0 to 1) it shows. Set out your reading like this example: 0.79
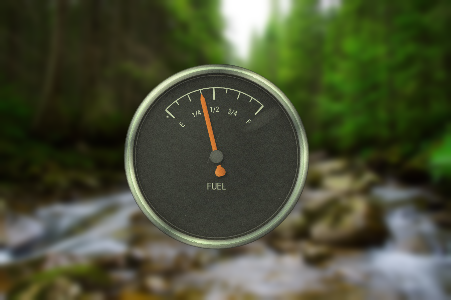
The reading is 0.375
